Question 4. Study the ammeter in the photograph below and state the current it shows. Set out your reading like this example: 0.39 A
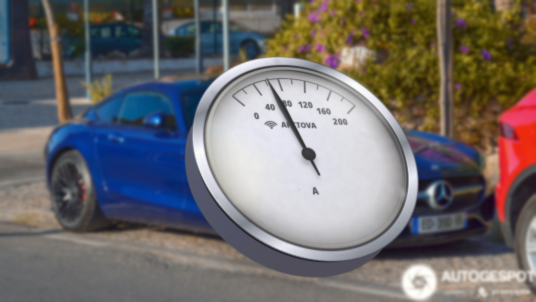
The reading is 60 A
